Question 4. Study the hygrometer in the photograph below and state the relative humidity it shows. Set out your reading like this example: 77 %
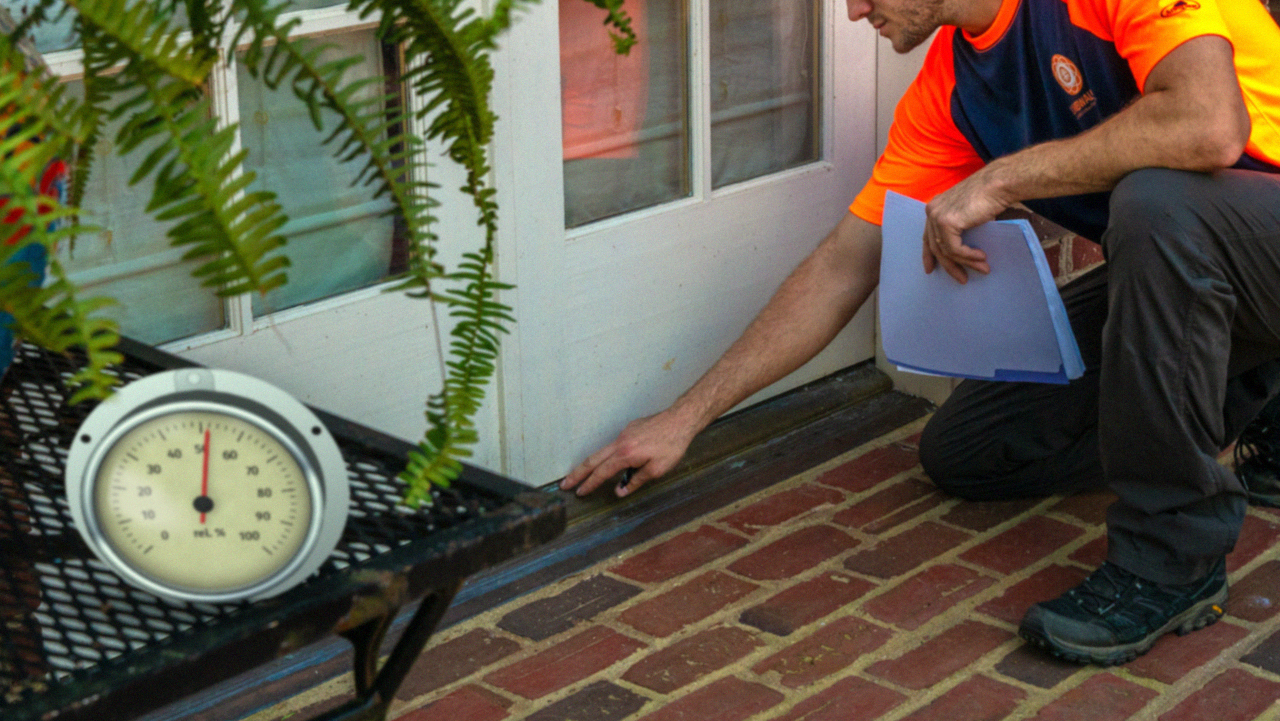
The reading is 52 %
